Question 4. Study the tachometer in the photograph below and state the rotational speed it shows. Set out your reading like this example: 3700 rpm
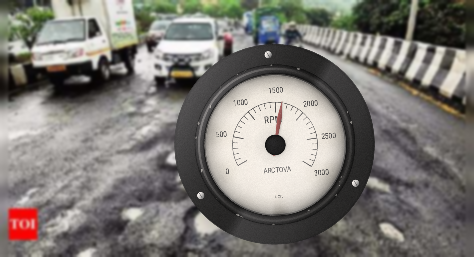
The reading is 1600 rpm
